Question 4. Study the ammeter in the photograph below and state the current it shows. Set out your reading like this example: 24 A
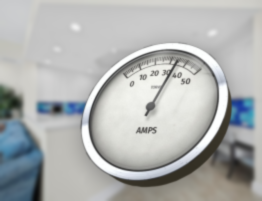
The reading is 35 A
